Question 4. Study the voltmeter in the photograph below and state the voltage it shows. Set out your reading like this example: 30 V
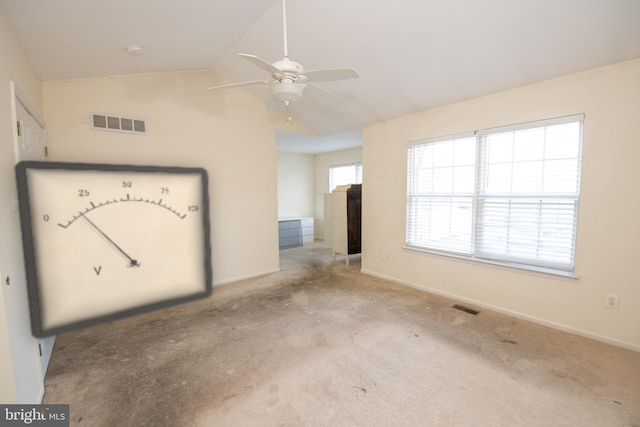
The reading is 15 V
